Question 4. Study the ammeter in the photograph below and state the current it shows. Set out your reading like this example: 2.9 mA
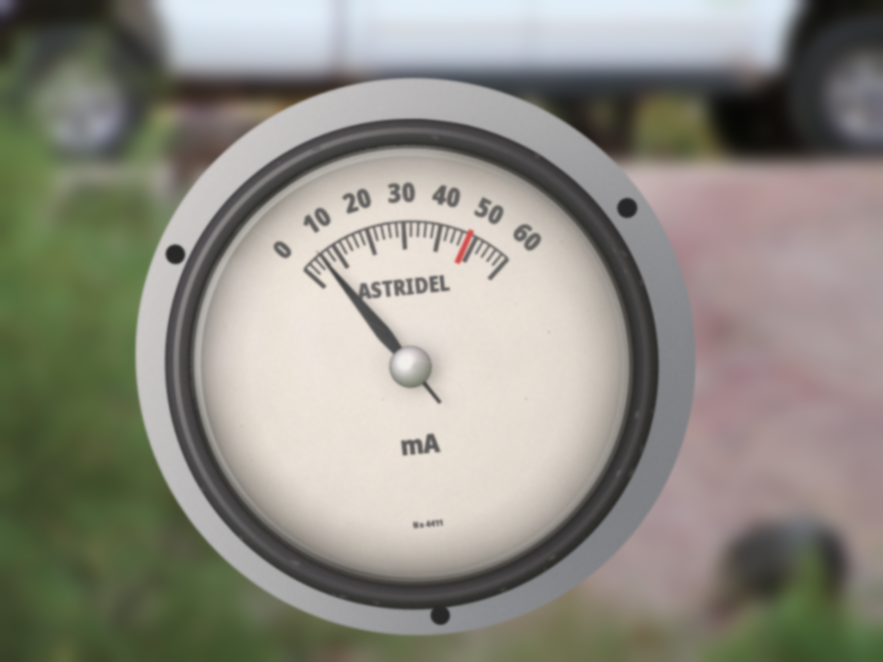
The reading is 6 mA
